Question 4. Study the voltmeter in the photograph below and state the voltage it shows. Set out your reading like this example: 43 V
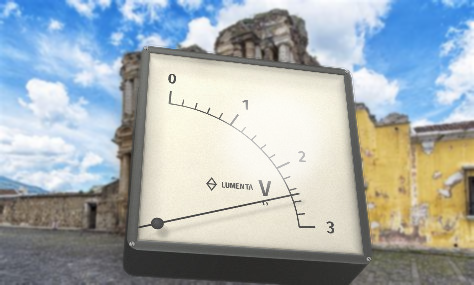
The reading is 2.5 V
